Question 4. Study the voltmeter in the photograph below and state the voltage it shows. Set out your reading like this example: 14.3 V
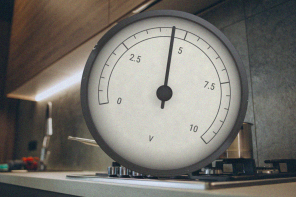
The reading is 4.5 V
